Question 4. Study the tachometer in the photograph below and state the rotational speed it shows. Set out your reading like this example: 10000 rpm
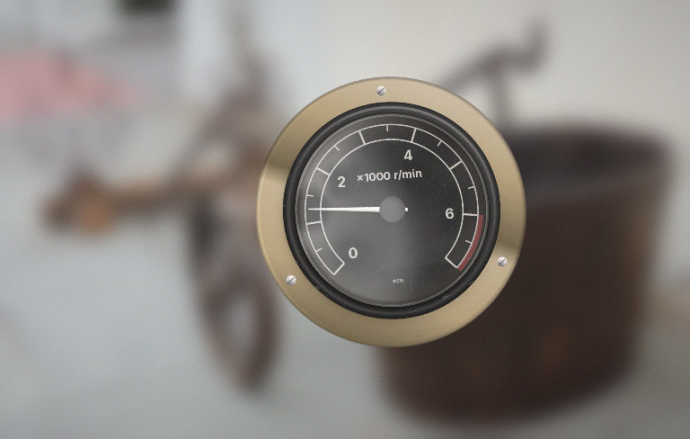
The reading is 1250 rpm
